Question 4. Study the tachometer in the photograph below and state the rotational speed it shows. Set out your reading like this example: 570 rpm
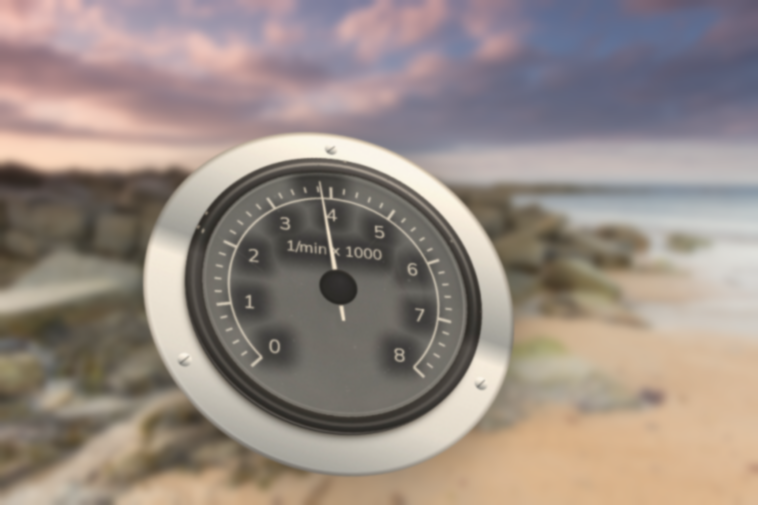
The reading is 3800 rpm
